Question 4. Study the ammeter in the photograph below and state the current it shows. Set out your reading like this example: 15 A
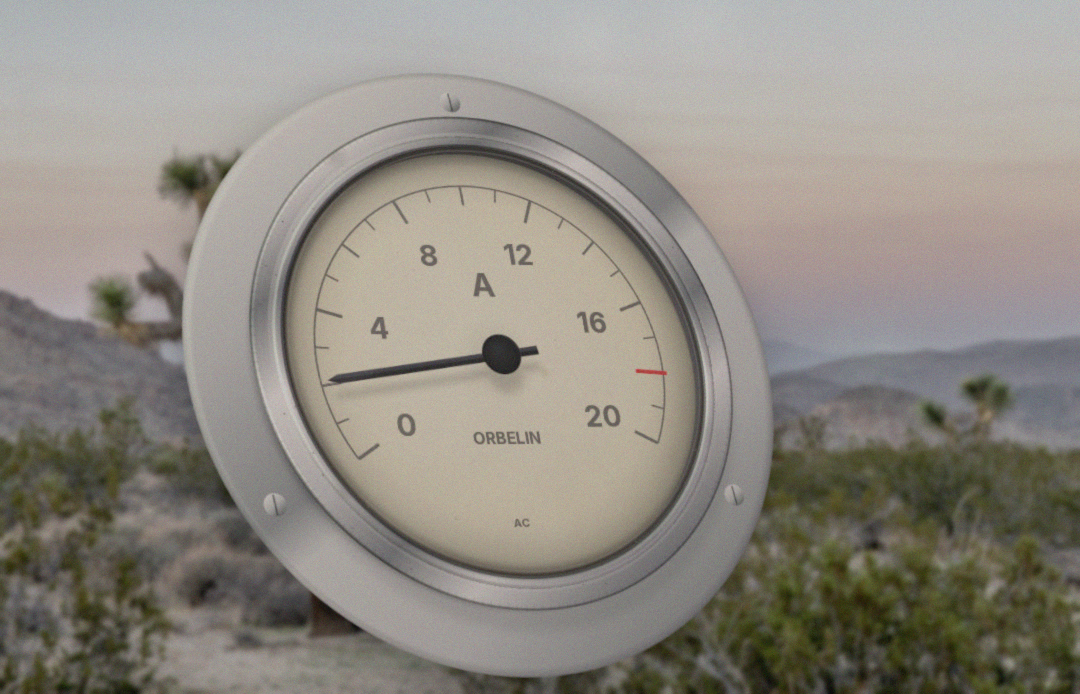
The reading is 2 A
